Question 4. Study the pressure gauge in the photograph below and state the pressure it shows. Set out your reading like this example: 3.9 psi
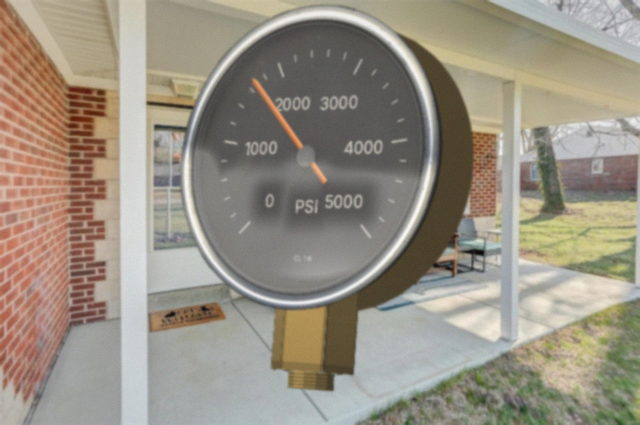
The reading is 1700 psi
